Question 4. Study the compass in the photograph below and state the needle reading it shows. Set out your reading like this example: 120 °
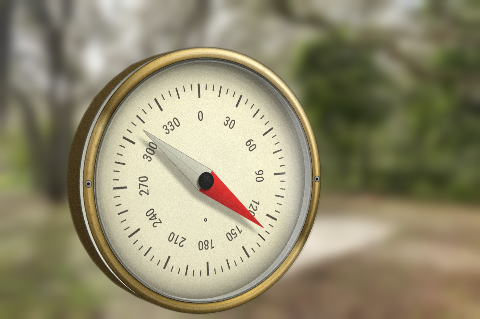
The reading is 130 °
